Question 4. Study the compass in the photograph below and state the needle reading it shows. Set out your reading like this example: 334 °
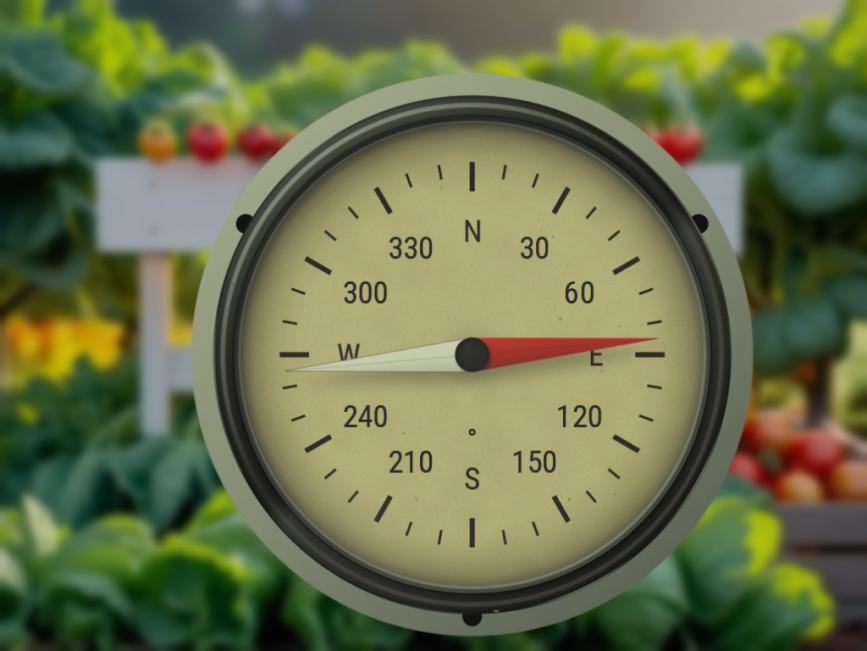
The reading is 85 °
